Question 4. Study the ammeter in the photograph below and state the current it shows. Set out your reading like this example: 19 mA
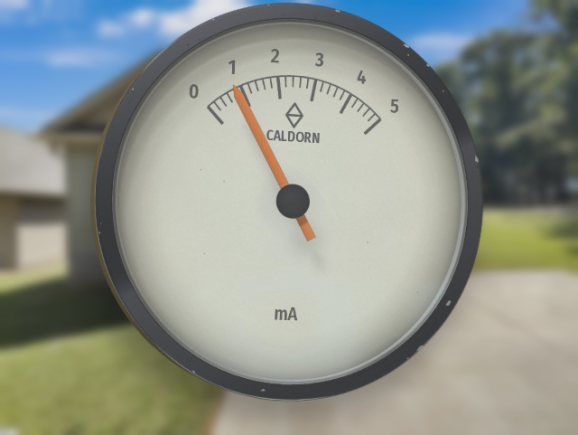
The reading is 0.8 mA
